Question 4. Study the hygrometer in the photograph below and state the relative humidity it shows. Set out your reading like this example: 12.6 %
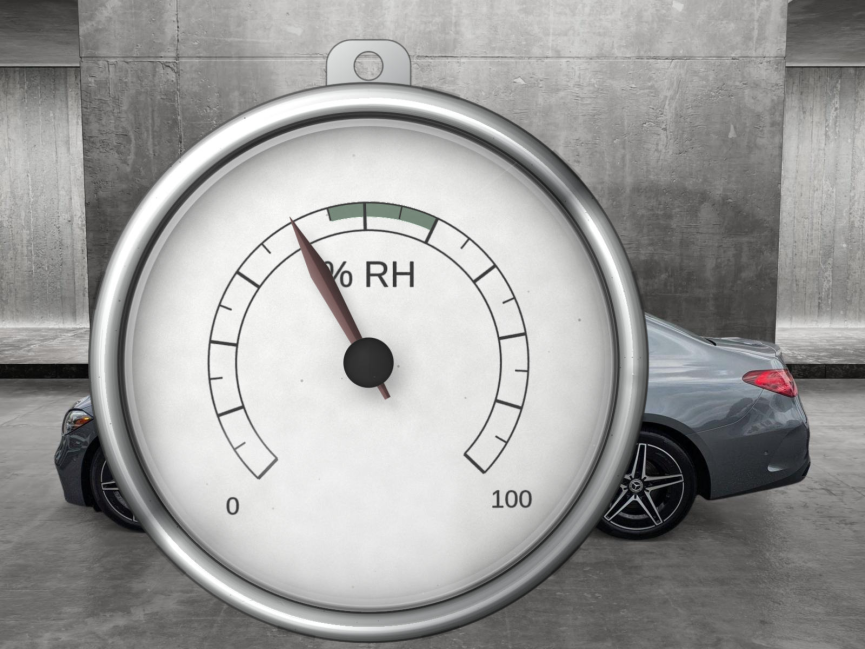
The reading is 40 %
